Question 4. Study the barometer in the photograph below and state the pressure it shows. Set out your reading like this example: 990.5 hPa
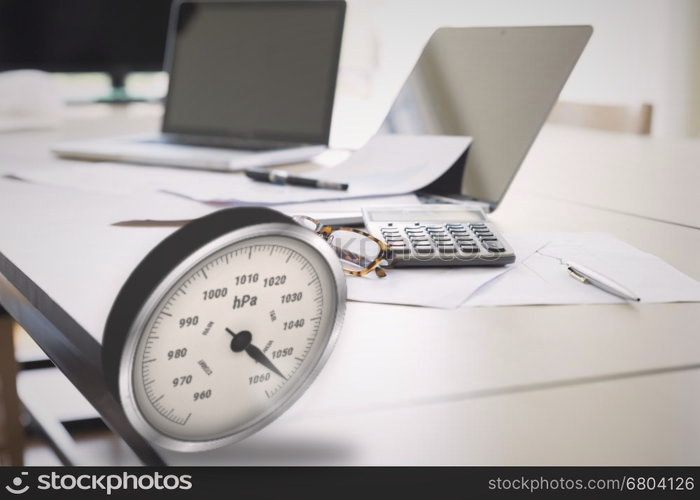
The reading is 1055 hPa
